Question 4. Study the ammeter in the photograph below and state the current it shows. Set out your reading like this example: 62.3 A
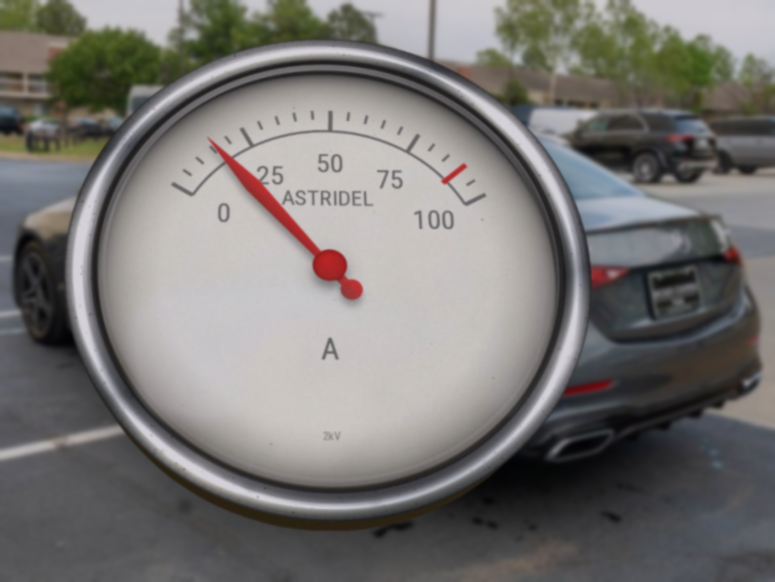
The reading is 15 A
